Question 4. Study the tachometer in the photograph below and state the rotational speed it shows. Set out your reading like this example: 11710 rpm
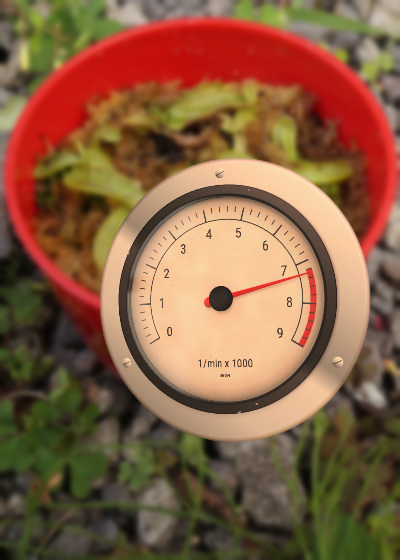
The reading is 7300 rpm
